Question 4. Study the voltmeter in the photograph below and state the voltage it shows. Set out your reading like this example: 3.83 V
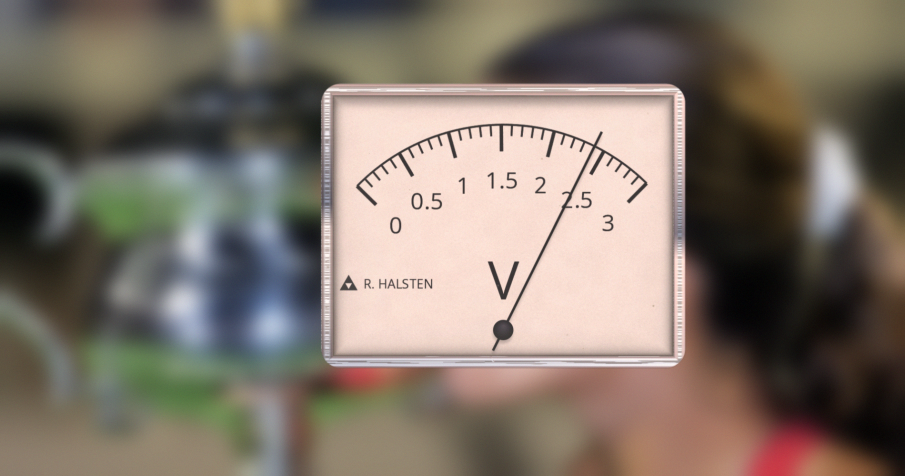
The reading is 2.4 V
